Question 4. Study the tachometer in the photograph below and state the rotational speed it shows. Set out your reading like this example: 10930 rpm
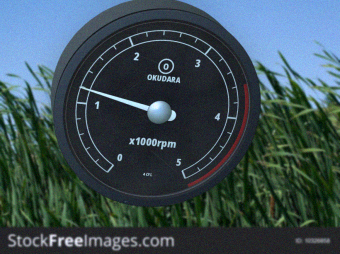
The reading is 1200 rpm
